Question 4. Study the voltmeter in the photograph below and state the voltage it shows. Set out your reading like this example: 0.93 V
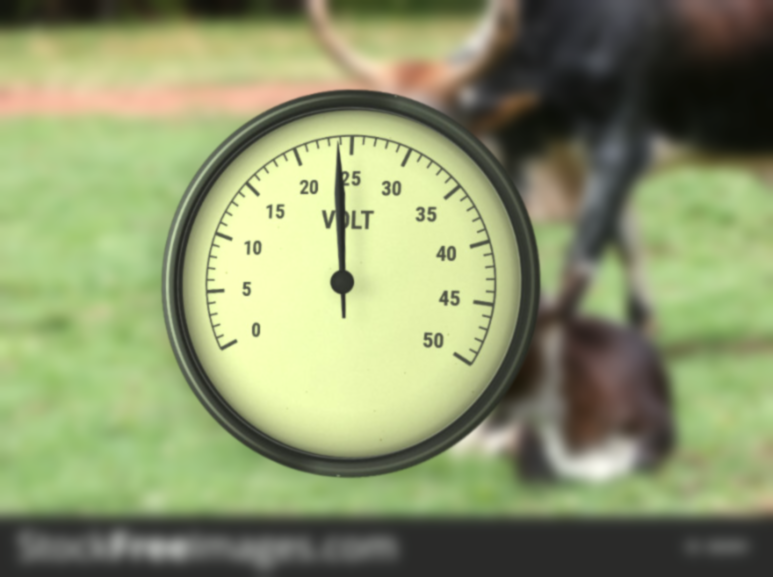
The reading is 24 V
